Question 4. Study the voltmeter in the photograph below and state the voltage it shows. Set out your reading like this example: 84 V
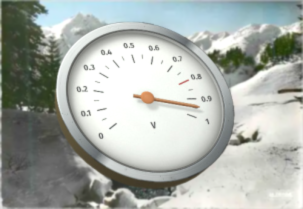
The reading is 0.95 V
